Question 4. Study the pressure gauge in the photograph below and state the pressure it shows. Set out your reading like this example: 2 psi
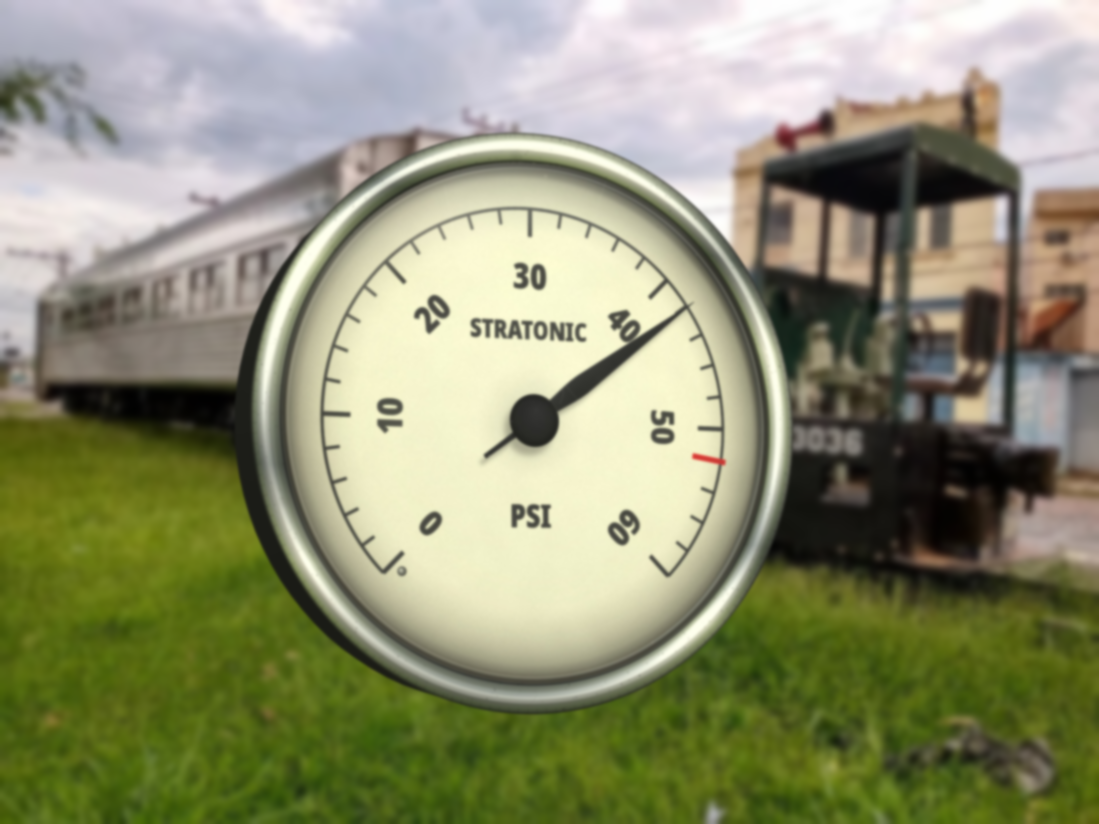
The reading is 42 psi
